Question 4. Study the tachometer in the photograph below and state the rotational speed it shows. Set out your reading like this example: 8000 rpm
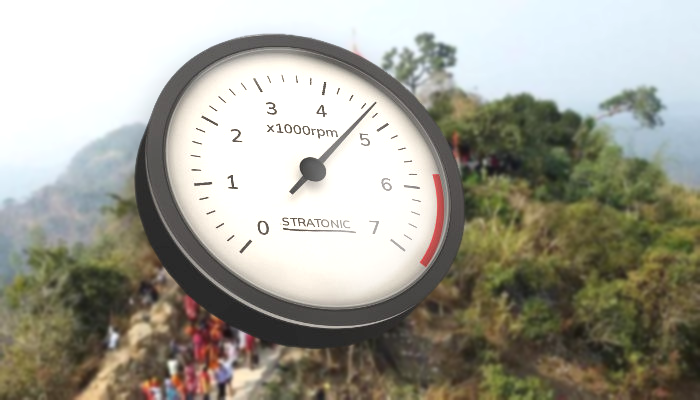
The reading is 4700 rpm
